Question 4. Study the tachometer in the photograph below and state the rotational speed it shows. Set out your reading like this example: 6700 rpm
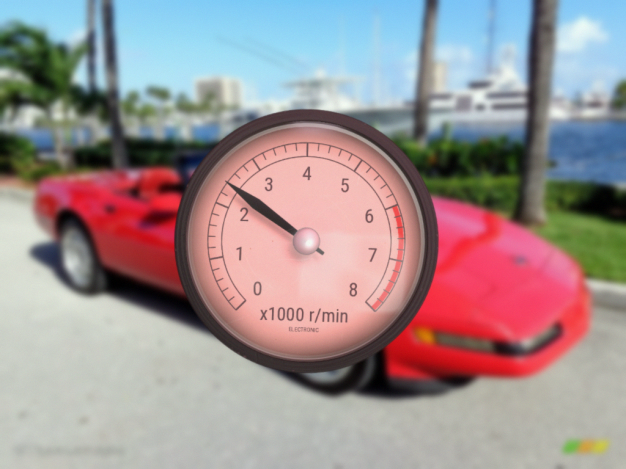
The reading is 2400 rpm
